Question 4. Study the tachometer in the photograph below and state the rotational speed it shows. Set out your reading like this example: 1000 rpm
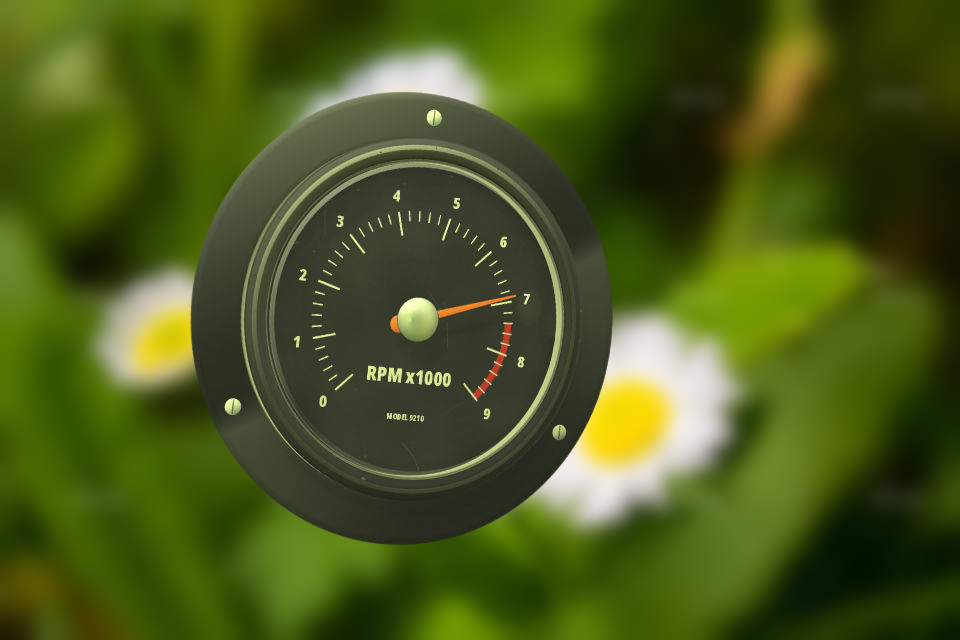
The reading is 6900 rpm
